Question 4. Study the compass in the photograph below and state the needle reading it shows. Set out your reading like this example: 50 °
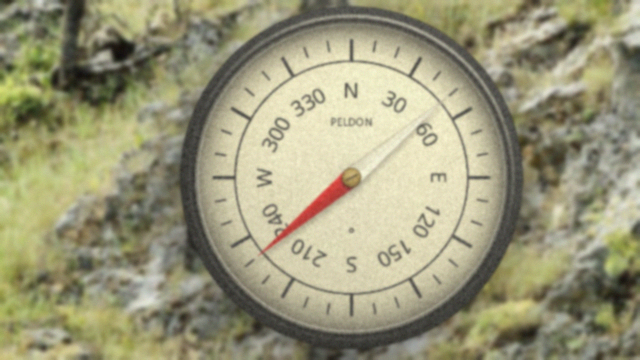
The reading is 230 °
